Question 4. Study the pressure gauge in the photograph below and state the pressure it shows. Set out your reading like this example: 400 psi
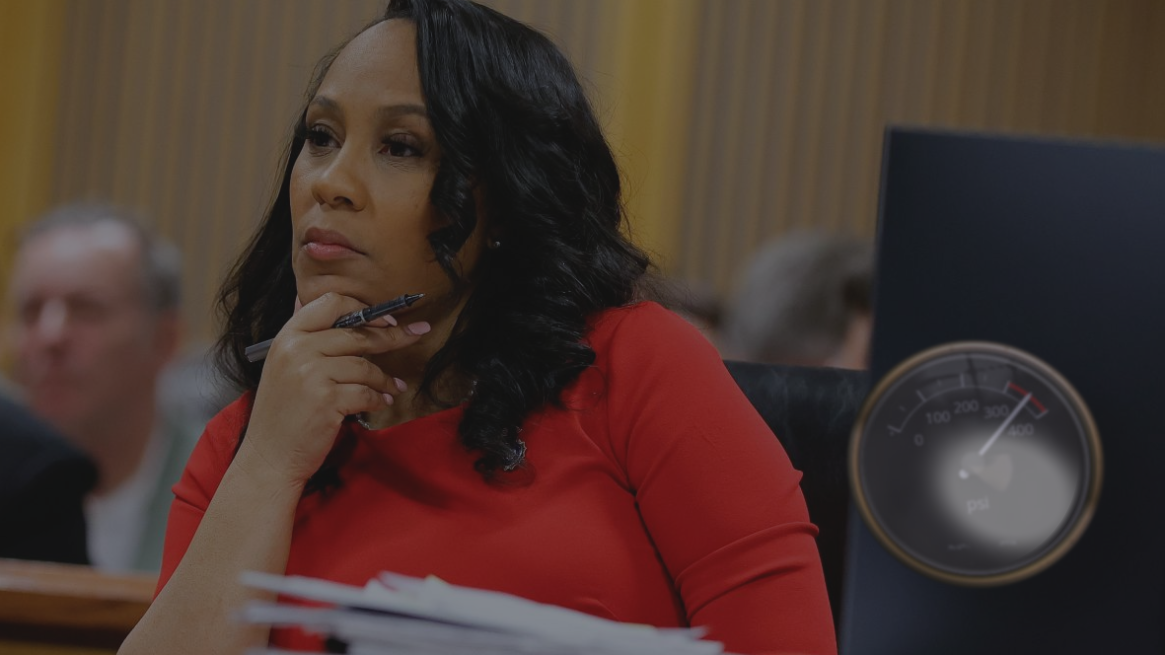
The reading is 350 psi
